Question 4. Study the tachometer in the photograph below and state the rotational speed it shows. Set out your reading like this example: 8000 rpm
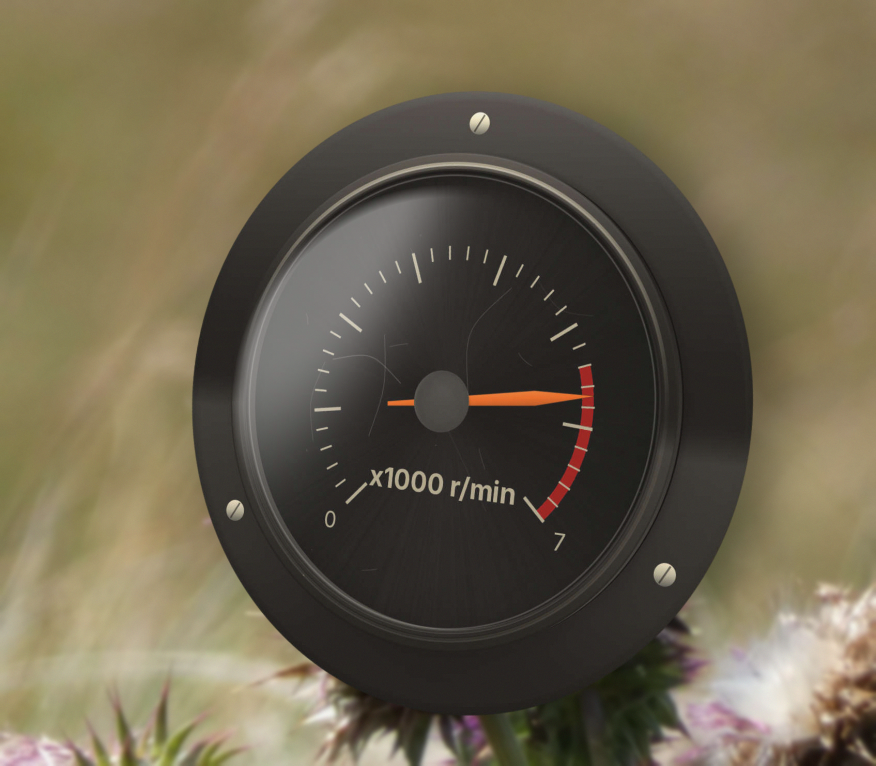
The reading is 5700 rpm
